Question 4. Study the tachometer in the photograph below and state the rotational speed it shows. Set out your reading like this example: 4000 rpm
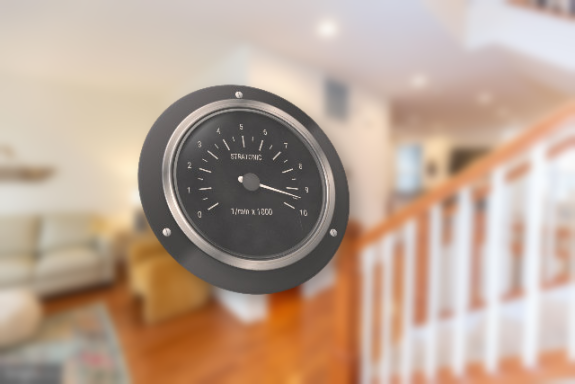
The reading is 9500 rpm
